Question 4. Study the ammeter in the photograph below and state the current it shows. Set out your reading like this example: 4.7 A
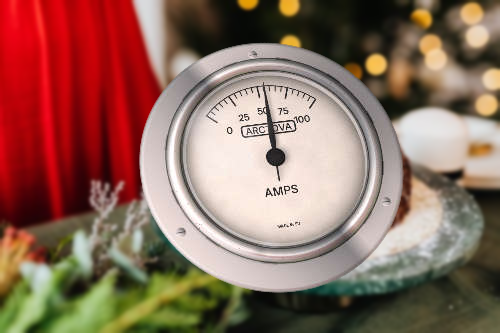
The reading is 55 A
